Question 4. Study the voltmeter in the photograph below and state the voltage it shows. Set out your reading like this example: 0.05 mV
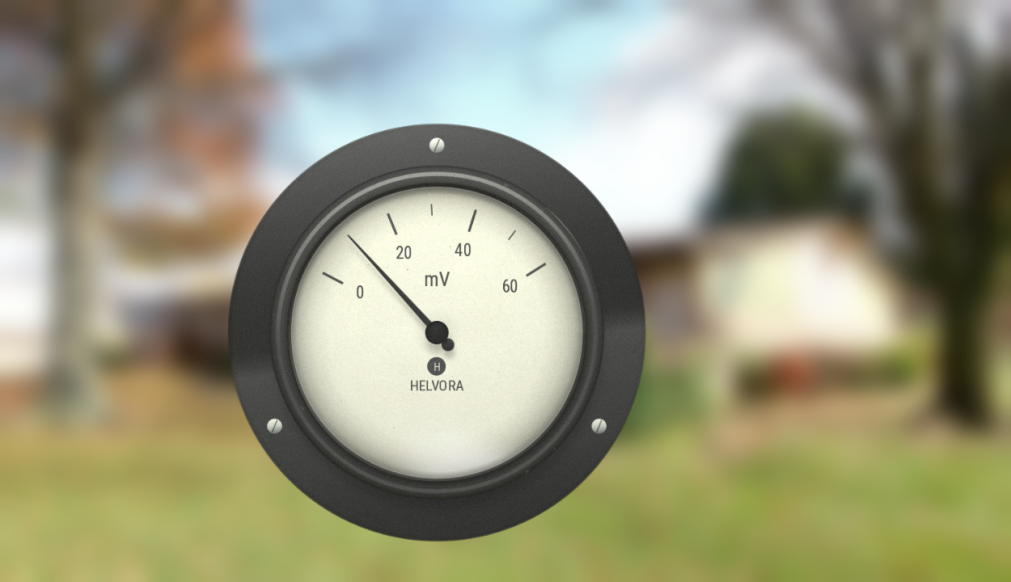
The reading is 10 mV
